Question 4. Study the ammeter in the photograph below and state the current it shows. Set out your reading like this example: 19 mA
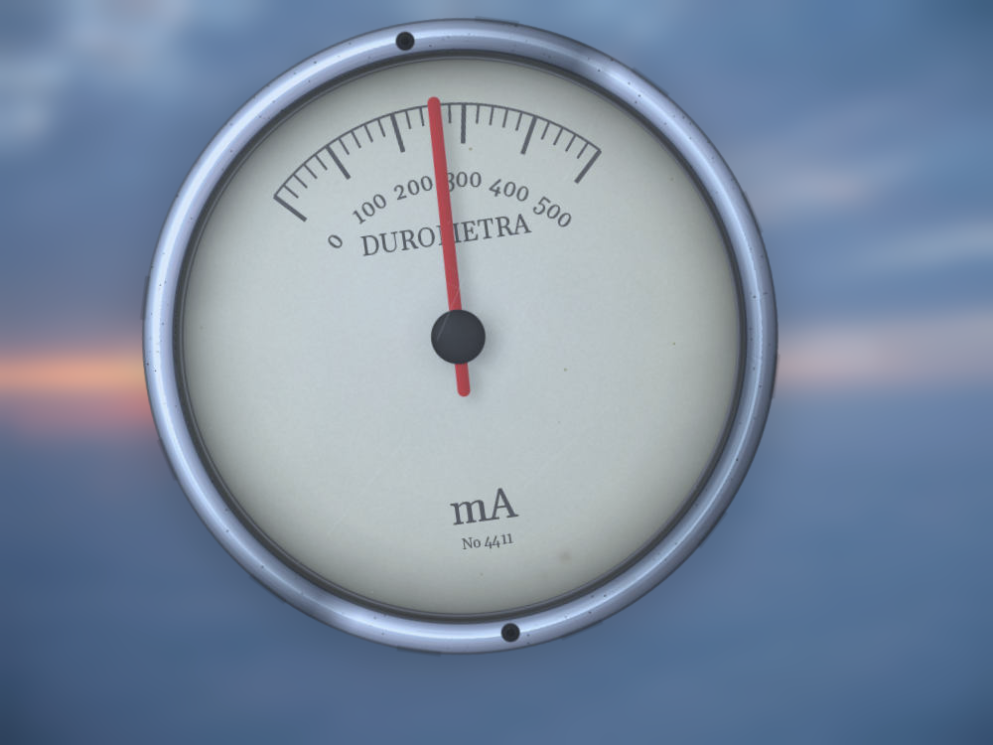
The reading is 260 mA
